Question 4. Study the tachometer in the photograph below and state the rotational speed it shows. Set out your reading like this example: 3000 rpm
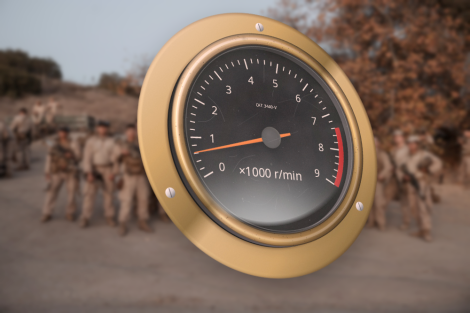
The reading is 600 rpm
